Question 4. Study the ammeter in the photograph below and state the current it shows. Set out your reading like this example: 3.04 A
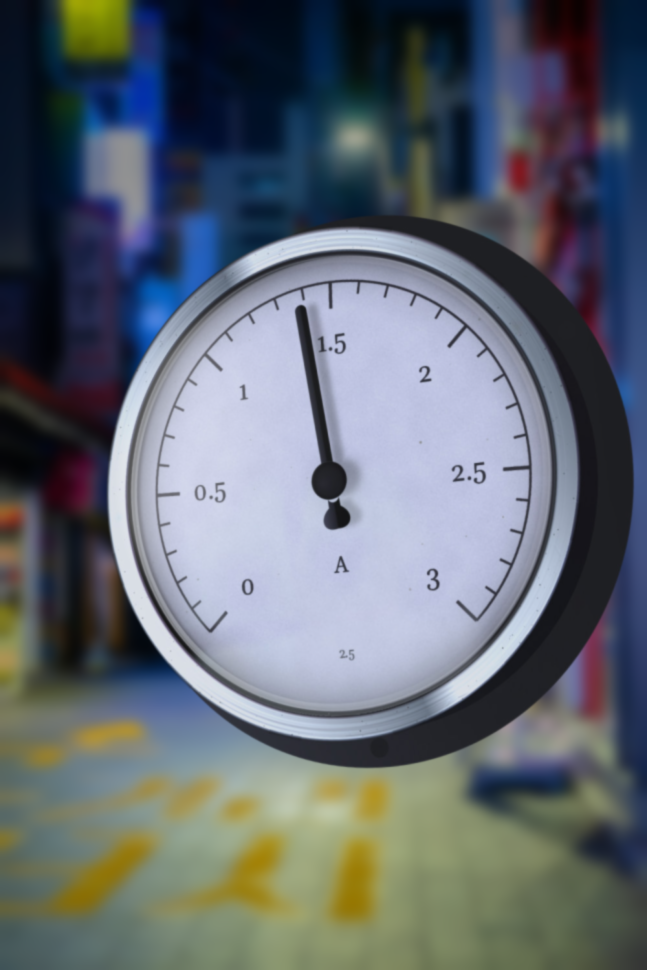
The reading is 1.4 A
